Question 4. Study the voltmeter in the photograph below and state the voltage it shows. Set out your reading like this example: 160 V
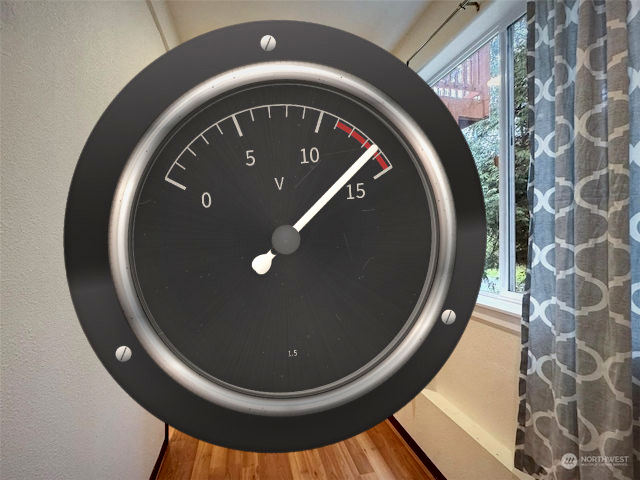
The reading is 13.5 V
